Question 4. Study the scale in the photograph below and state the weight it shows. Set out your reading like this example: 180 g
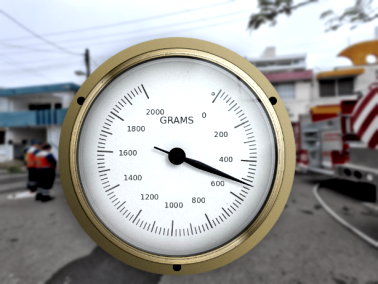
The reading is 520 g
